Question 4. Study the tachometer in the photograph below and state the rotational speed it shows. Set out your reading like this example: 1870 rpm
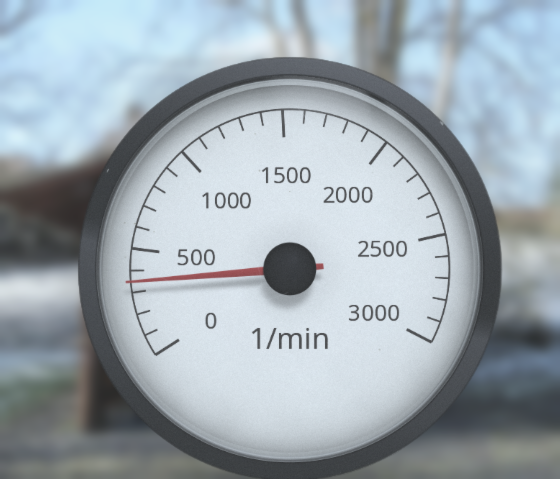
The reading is 350 rpm
